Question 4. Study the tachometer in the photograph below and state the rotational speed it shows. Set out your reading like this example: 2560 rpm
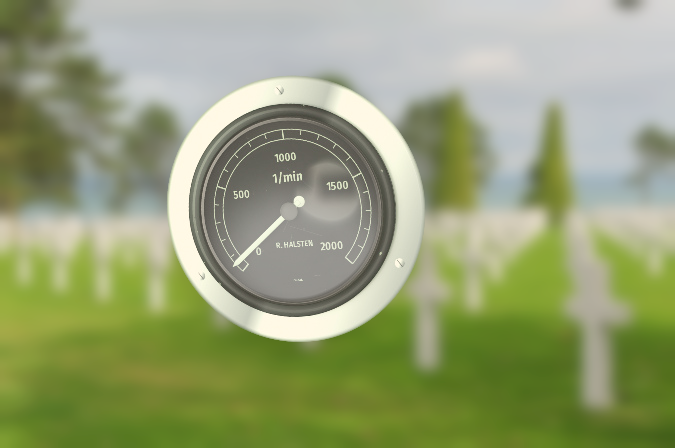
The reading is 50 rpm
